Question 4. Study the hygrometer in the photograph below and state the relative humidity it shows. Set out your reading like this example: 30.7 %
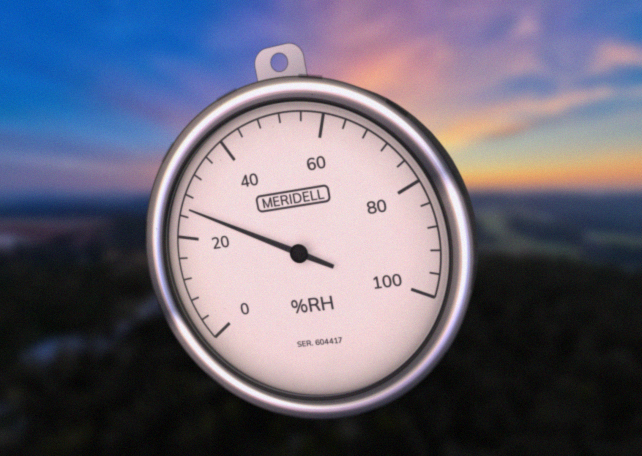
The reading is 26 %
